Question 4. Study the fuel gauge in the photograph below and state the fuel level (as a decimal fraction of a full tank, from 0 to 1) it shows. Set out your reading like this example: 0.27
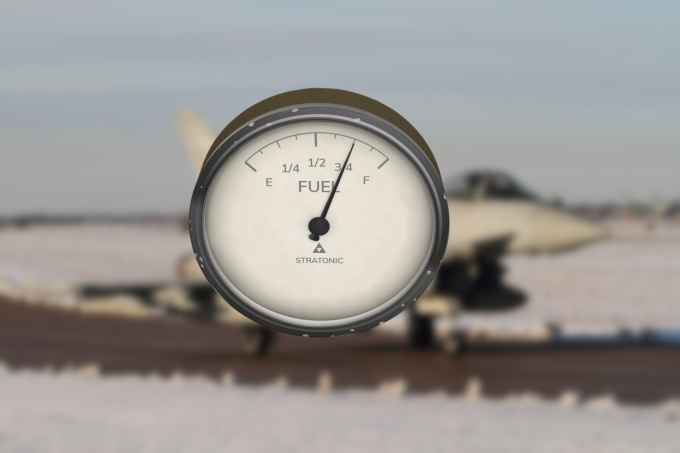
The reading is 0.75
